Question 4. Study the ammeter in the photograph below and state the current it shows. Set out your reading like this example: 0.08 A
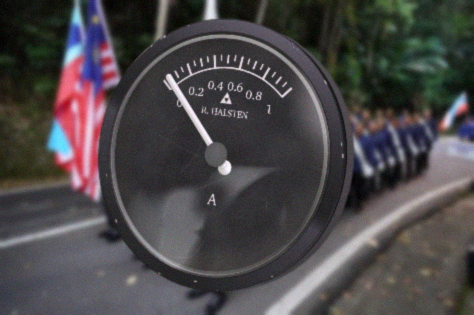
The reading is 0.05 A
